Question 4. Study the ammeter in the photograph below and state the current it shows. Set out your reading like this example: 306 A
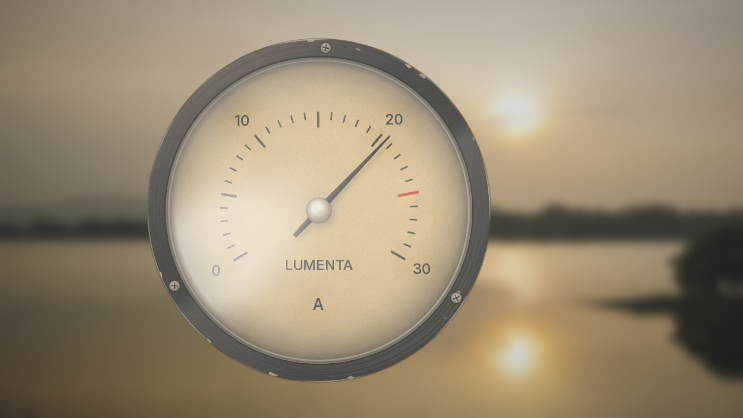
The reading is 20.5 A
